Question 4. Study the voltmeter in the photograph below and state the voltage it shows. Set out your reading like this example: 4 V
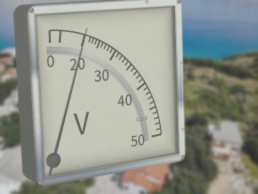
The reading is 20 V
